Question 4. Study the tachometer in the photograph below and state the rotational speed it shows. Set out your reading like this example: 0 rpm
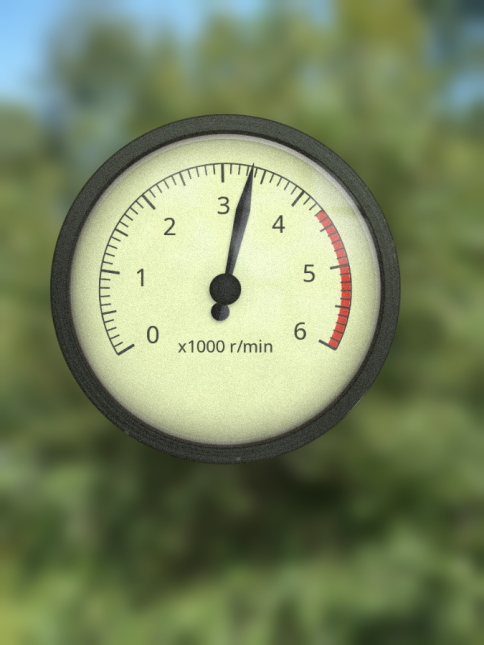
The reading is 3350 rpm
